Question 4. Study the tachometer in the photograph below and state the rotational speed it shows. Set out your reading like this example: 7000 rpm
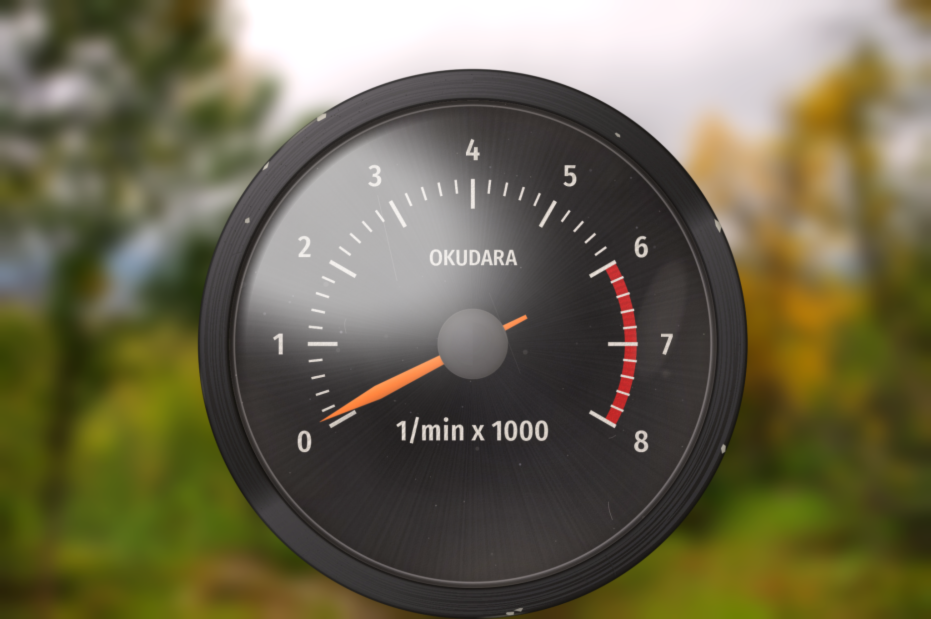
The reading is 100 rpm
